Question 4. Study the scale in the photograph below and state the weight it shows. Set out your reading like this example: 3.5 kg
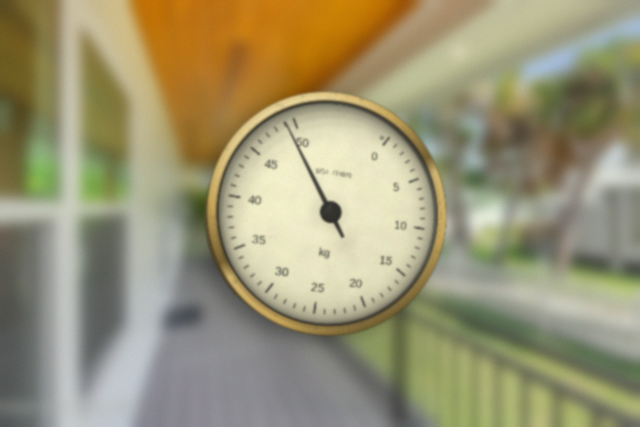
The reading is 49 kg
